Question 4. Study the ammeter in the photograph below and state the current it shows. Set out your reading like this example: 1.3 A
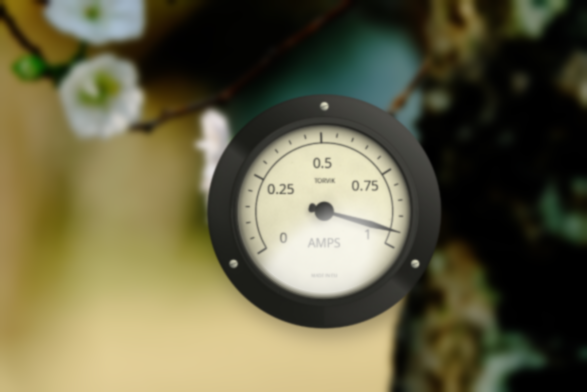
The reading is 0.95 A
